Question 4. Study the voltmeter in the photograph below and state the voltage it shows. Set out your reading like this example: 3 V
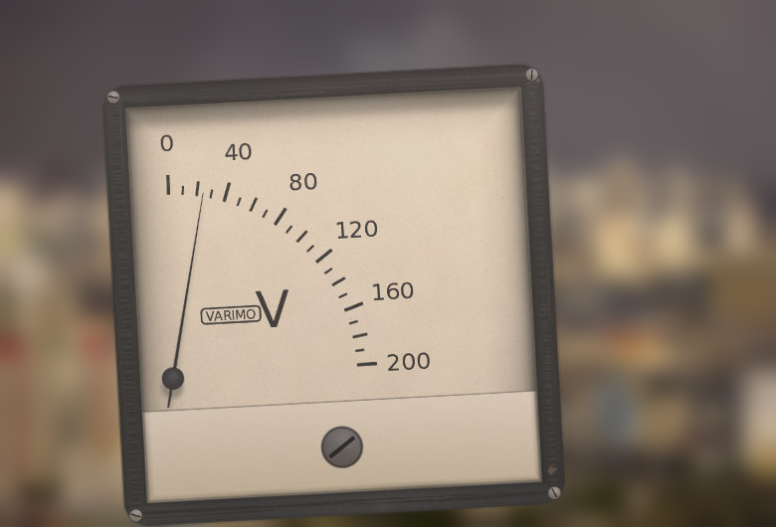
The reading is 25 V
